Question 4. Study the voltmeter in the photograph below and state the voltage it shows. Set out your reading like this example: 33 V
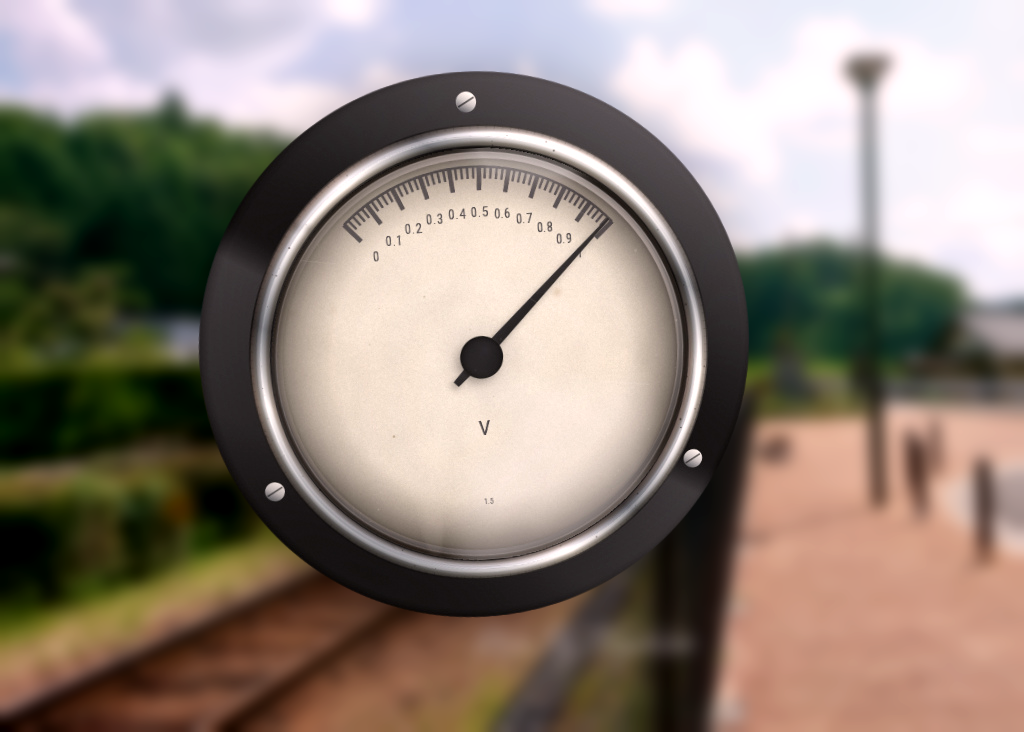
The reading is 0.98 V
